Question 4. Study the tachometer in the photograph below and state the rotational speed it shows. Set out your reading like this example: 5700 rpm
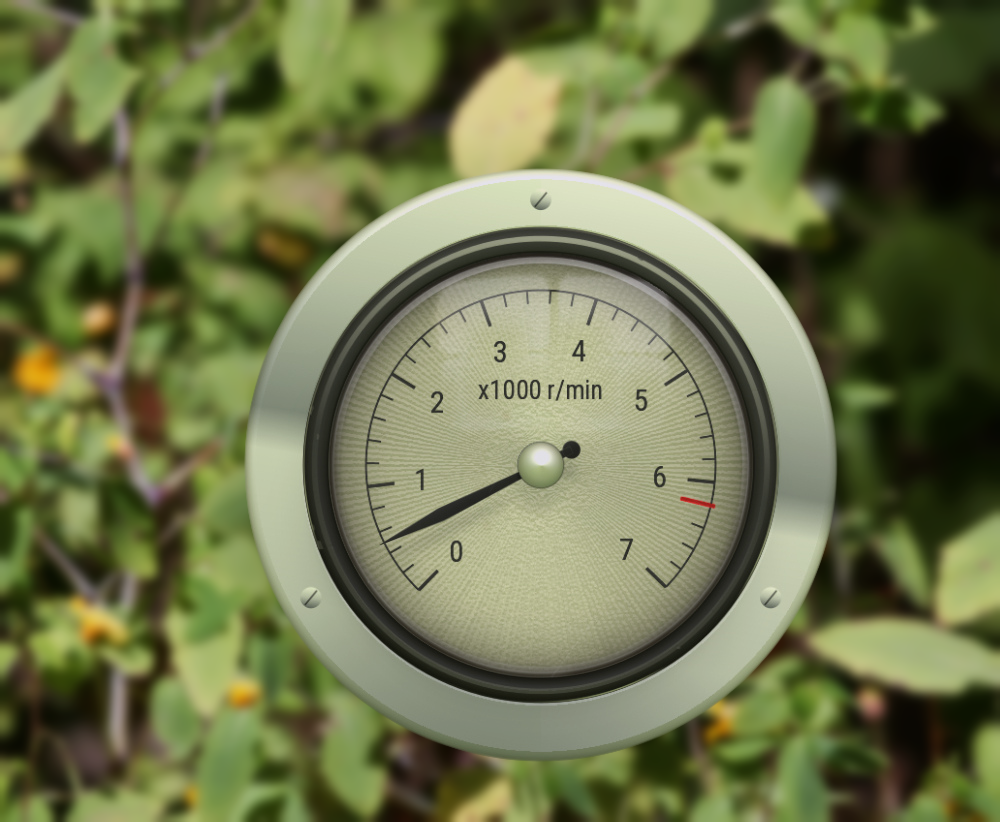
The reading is 500 rpm
